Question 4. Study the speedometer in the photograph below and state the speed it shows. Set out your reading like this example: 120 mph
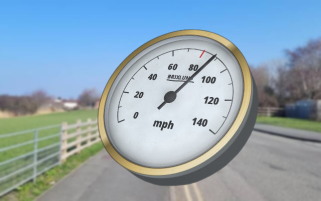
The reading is 90 mph
